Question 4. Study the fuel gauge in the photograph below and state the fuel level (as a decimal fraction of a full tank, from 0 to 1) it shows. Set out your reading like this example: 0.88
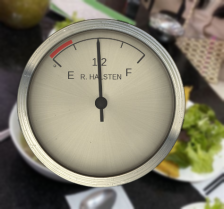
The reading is 0.5
